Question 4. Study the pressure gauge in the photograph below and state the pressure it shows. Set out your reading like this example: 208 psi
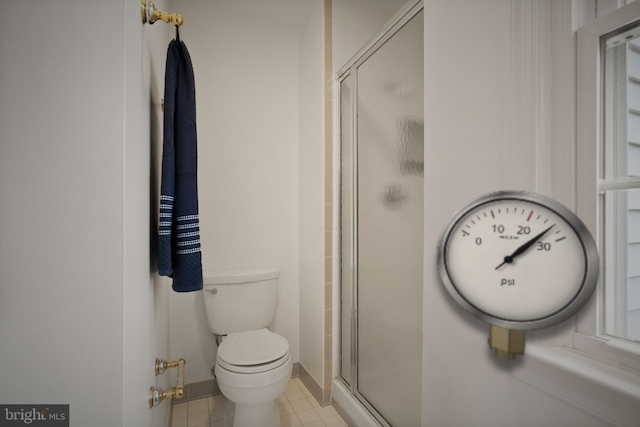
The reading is 26 psi
